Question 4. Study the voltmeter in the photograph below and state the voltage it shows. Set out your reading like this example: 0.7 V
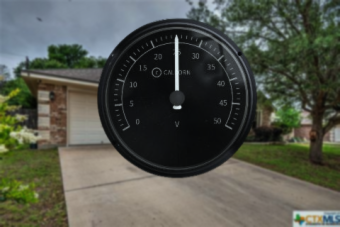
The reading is 25 V
